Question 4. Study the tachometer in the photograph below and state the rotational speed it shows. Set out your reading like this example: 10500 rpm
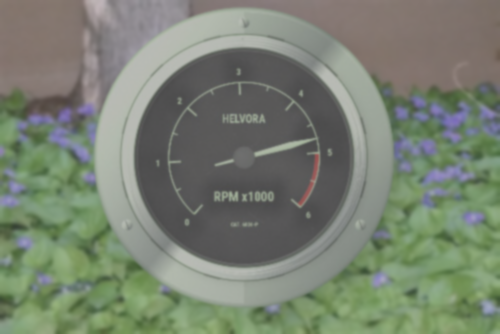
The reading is 4750 rpm
